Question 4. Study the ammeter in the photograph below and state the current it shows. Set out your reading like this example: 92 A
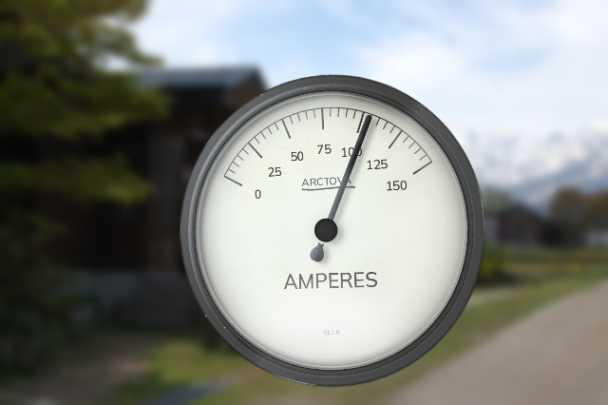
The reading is 105 A
